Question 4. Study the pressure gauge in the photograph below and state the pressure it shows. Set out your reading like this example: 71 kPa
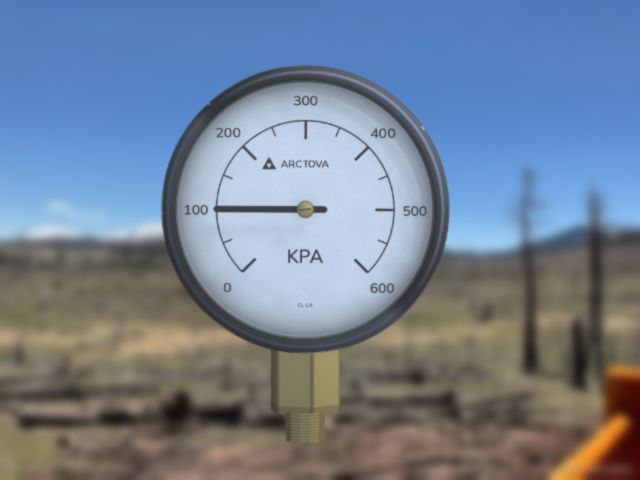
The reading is 100 kPa
